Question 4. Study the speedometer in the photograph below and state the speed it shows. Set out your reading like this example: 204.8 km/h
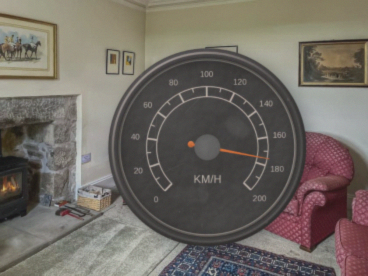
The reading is 175 km/h
